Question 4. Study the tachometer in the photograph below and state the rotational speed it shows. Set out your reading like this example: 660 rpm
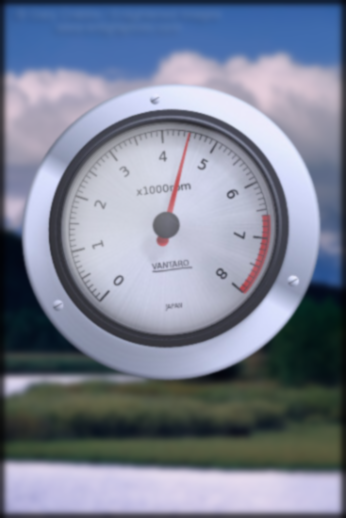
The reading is 4500 rpm
